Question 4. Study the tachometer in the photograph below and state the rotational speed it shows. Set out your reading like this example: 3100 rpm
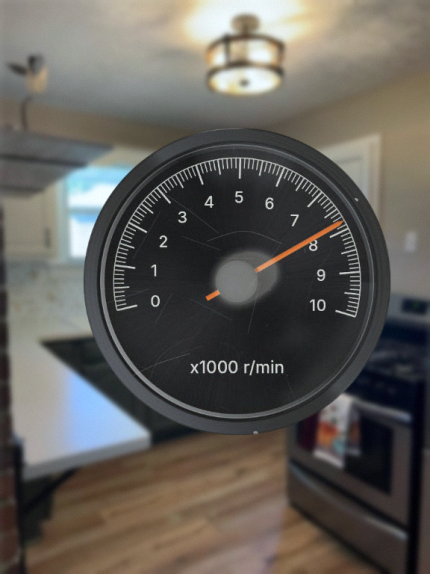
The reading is 7800 rpm
